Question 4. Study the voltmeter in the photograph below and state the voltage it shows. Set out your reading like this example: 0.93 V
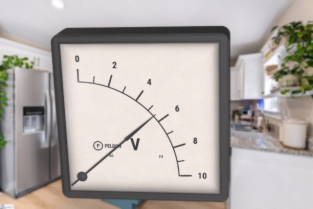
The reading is 5.5 V
